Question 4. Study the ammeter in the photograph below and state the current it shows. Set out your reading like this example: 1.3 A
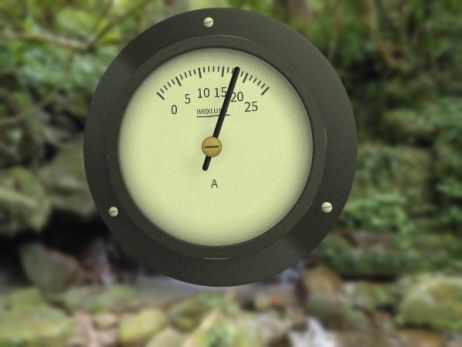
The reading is 18 A
